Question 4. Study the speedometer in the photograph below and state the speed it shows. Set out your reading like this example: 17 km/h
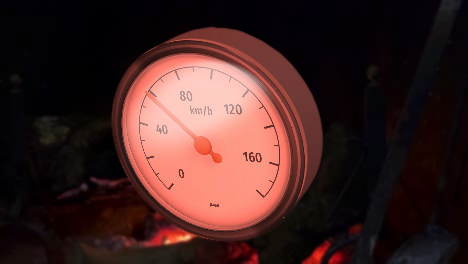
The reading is 60 km/h
